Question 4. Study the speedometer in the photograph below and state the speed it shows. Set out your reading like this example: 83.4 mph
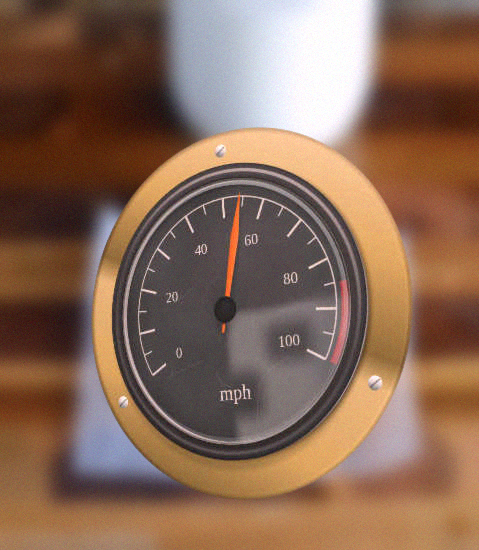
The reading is 55 mph
